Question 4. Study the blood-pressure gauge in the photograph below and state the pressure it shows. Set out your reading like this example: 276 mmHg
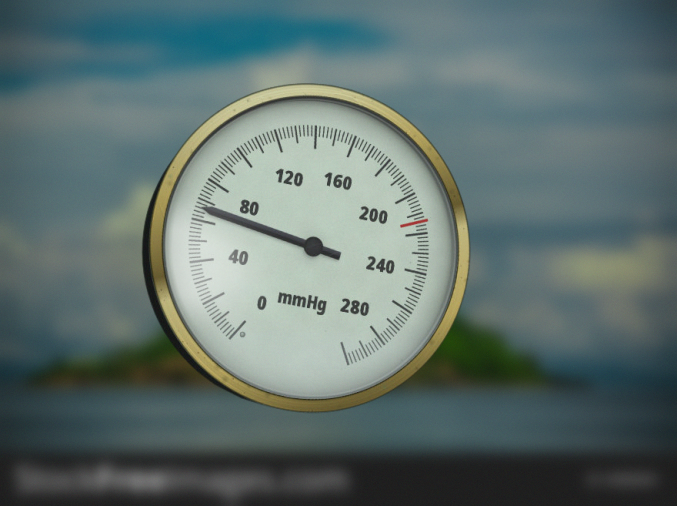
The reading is 66 mmHg
